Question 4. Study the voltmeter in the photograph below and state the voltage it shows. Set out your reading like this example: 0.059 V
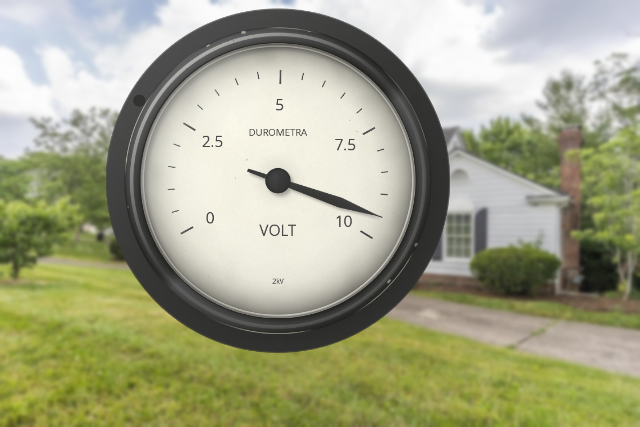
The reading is 9.5 V
